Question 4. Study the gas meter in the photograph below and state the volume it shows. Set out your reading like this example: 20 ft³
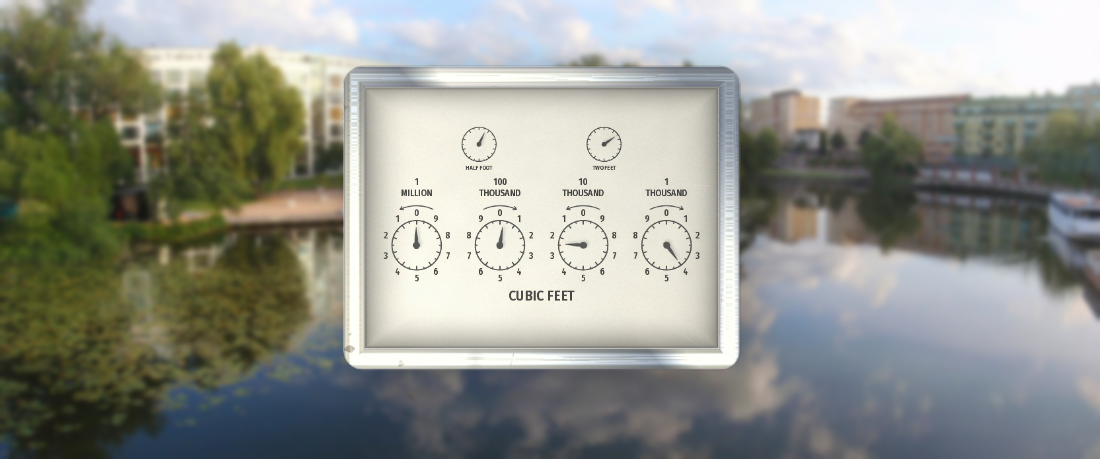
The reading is 2400 ft³
